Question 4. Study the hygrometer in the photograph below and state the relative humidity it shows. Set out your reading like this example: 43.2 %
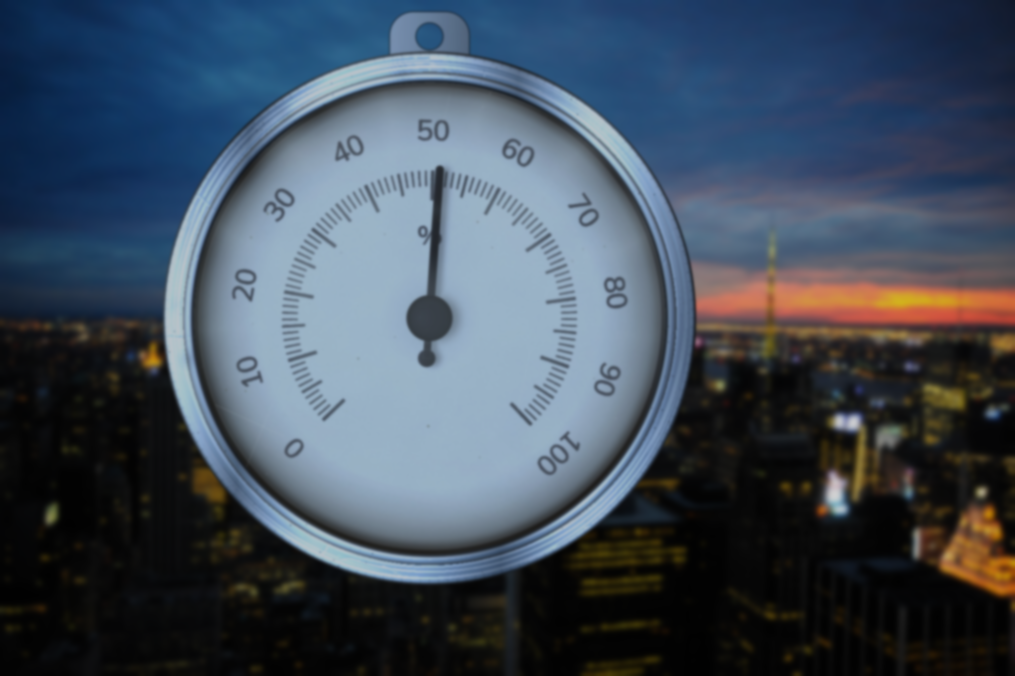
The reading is 51 %
